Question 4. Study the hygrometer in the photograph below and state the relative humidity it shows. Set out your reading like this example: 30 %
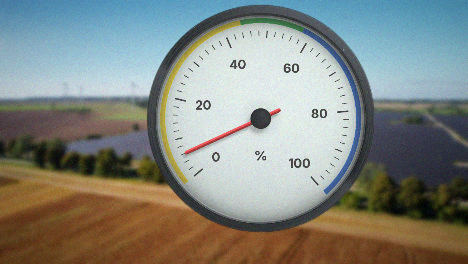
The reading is 6 %
